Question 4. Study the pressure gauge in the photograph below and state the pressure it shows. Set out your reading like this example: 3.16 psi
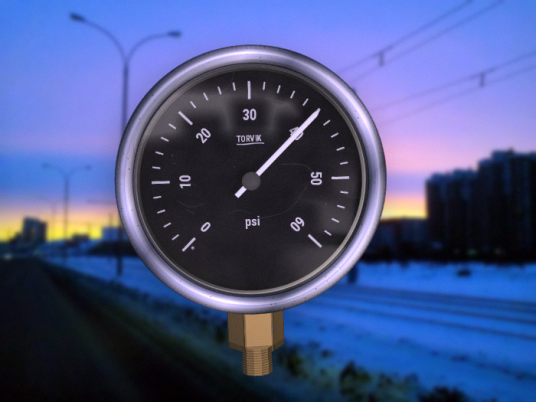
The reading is 40 psi
